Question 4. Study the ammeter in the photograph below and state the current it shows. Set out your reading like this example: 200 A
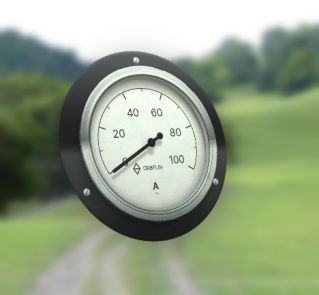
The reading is 0 A
